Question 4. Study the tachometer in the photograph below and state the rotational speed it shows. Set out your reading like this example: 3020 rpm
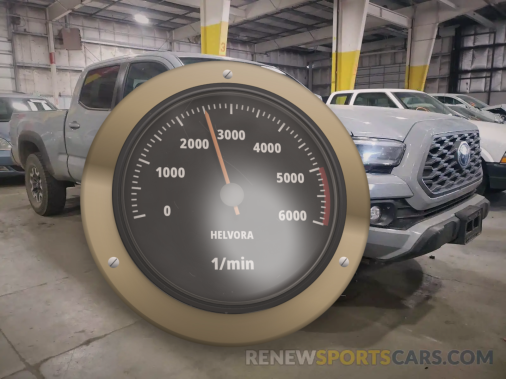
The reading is 2500 rpm
